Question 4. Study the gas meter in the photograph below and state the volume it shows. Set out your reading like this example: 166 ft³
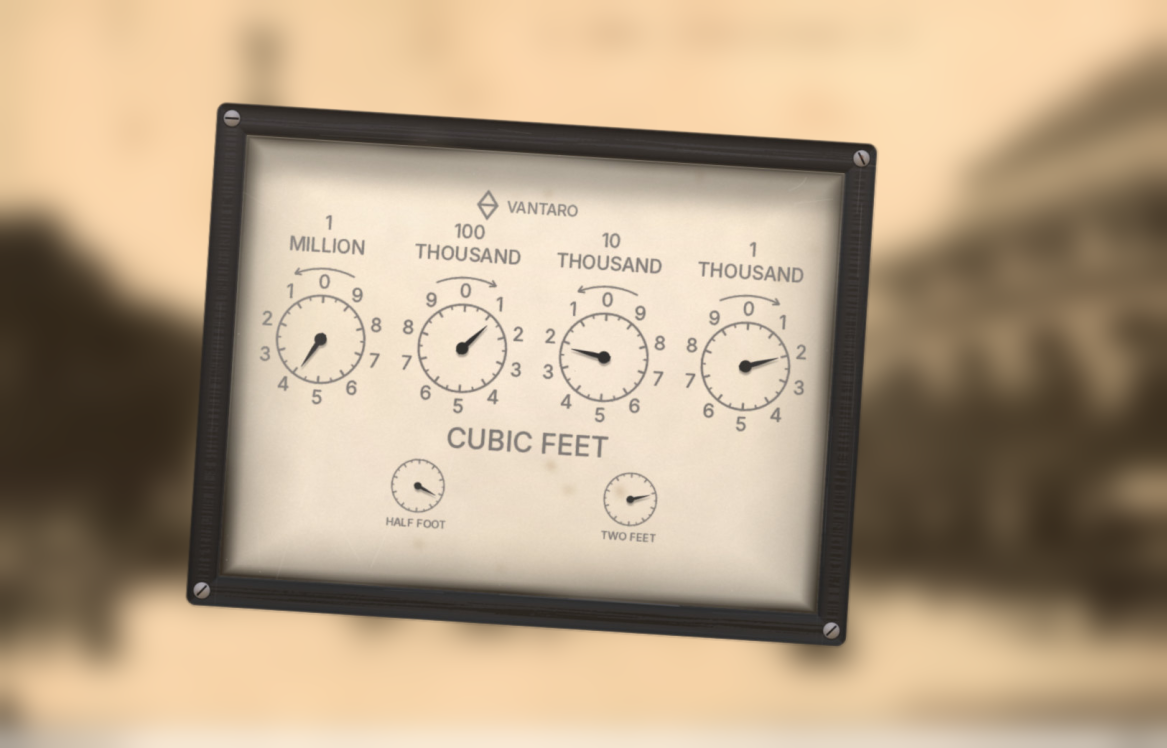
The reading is 412200 ft³
